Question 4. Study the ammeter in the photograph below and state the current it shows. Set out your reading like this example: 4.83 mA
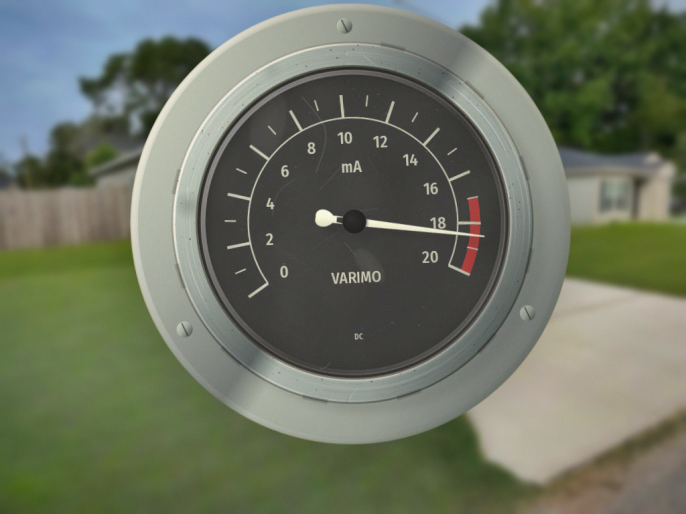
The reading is 18.5 mA
